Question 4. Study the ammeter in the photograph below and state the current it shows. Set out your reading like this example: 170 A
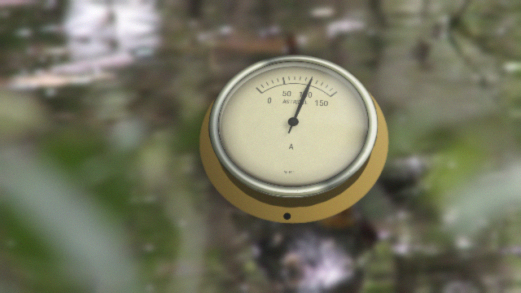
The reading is 100 A
